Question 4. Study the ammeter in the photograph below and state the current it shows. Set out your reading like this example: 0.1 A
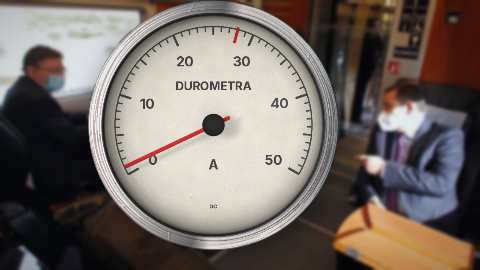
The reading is 1 A
